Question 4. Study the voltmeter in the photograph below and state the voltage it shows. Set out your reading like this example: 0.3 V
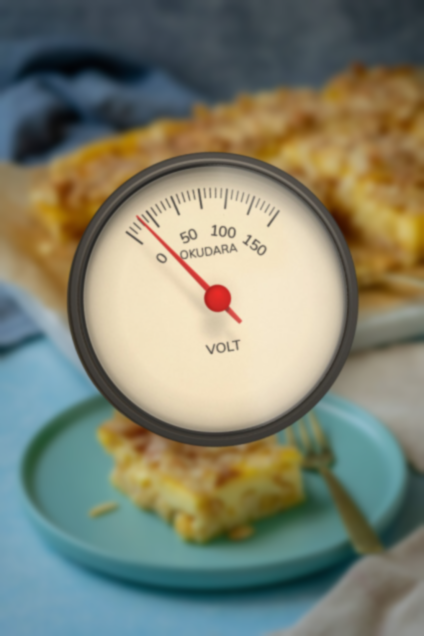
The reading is 15 V
